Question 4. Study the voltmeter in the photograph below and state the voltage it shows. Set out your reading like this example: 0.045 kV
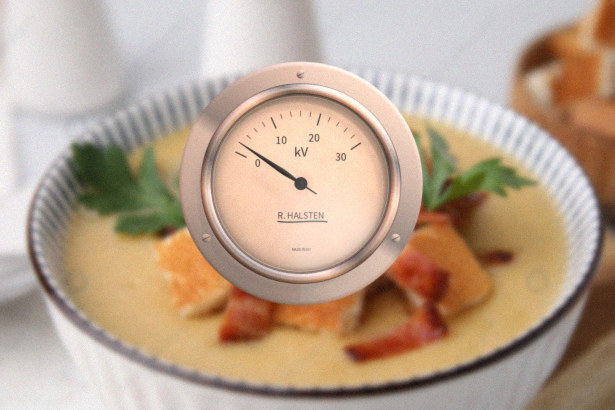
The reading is 2 kV
